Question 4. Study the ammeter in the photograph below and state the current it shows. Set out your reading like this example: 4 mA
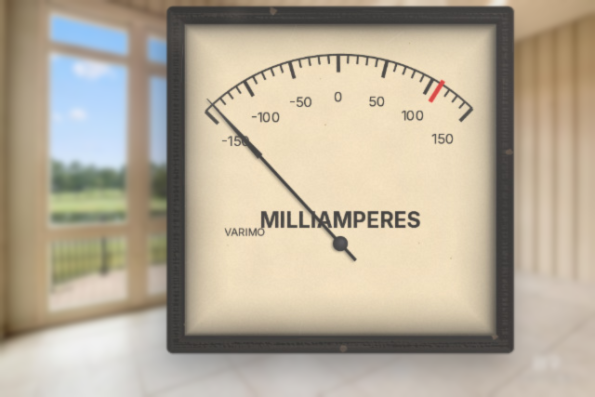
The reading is -140 mA
